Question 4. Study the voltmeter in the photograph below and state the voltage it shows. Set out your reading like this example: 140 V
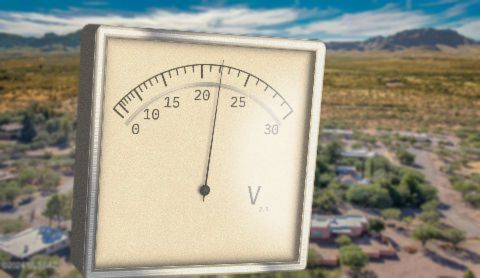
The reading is 22 V
